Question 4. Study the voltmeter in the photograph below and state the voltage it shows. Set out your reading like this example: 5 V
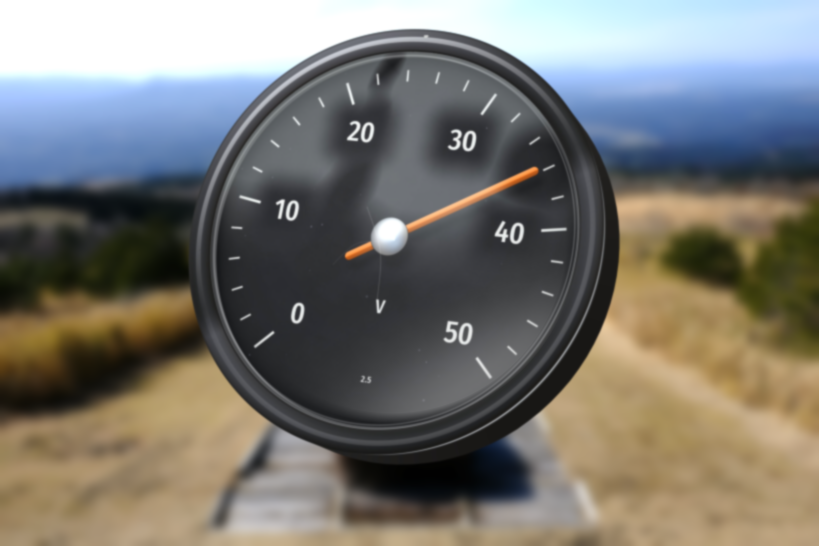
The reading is 36 V
